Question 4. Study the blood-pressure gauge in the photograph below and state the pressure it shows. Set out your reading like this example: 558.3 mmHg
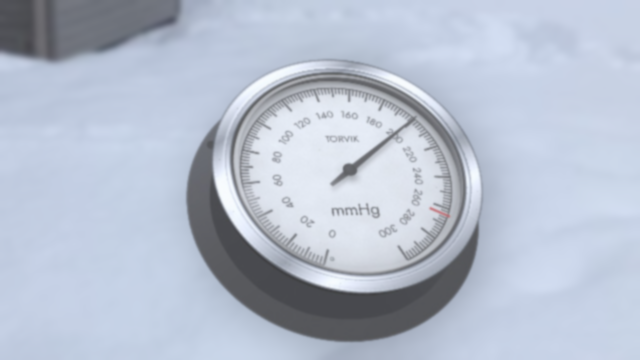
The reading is 200 mmHg
